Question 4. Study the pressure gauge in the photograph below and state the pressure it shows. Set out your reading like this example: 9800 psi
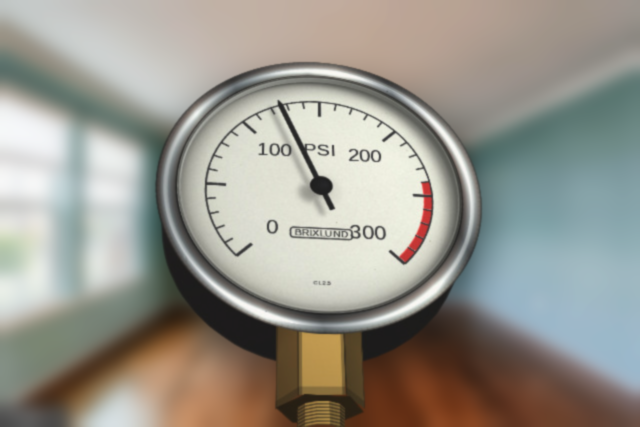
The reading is 125 psi
